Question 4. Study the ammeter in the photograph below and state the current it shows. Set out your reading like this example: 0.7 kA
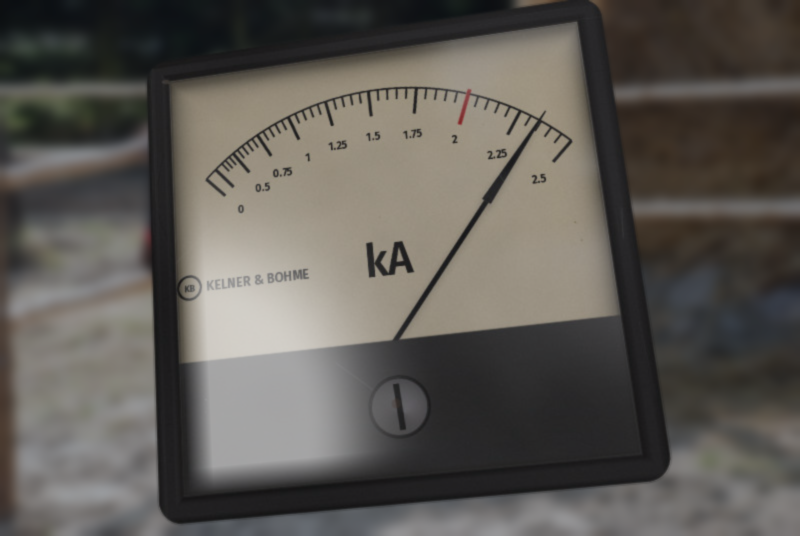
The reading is 2.35 kA
